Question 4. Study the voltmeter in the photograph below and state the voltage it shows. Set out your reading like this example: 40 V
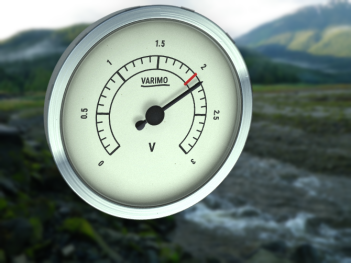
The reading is 2.1 V
